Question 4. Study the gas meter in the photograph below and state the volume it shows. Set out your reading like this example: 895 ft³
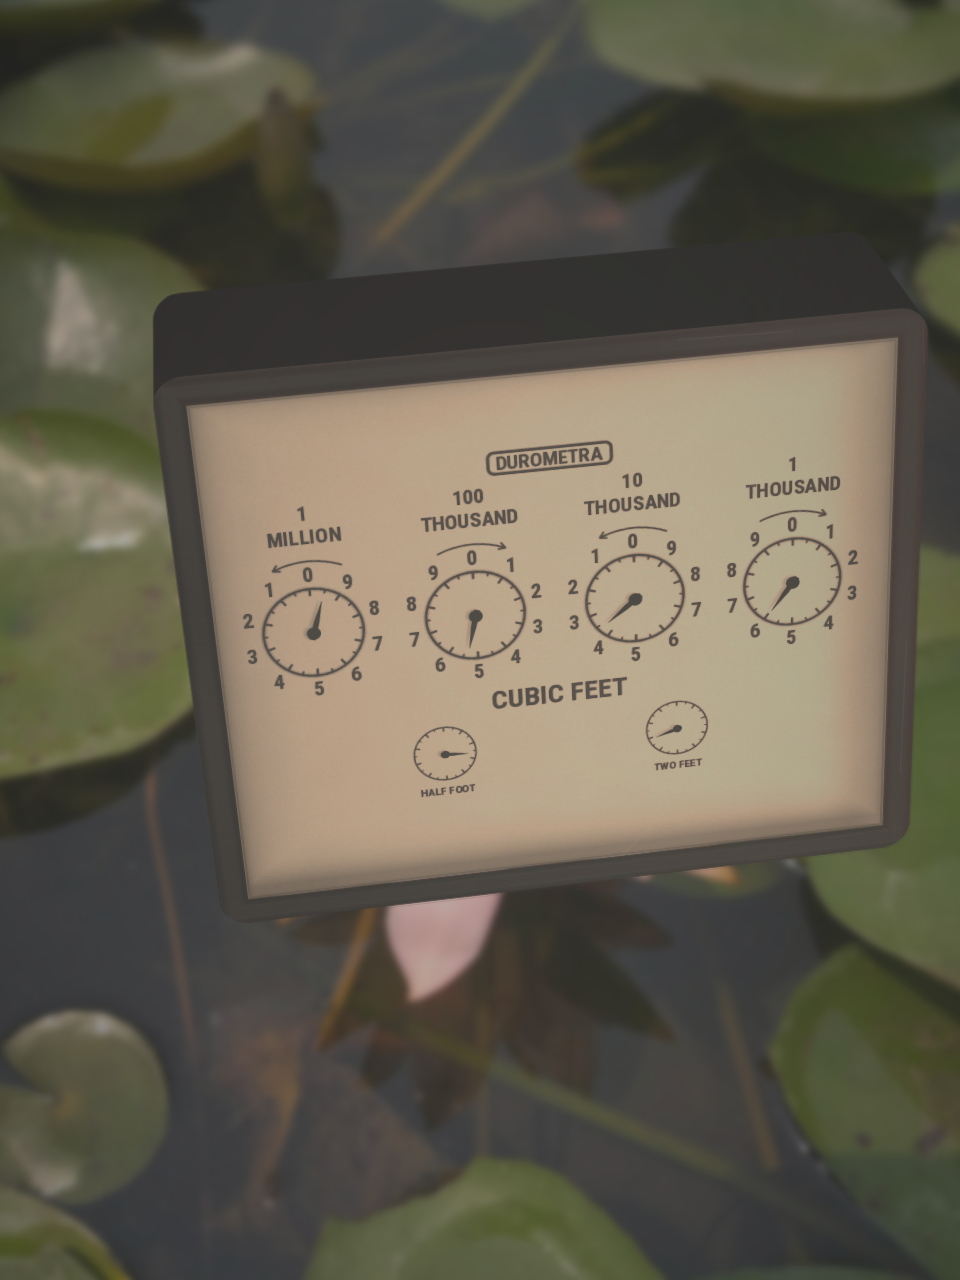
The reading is 953600 ft³
